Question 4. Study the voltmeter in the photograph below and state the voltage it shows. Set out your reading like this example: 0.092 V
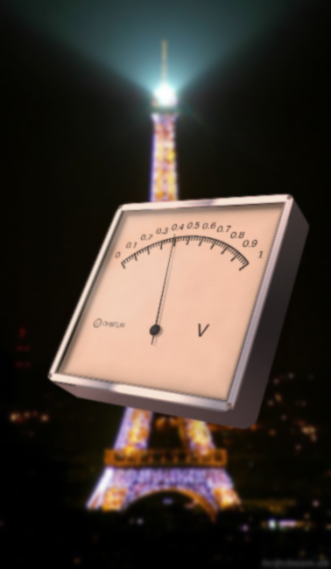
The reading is 0.4 V
